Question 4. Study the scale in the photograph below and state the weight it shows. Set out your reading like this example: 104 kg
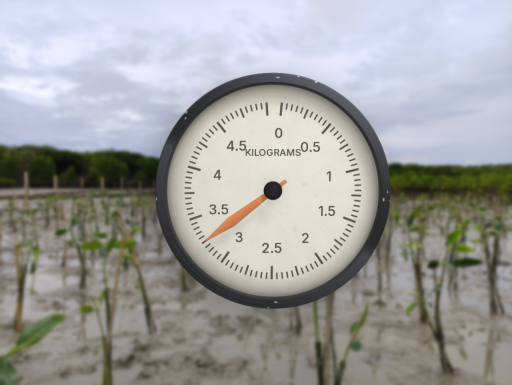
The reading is 3.25 kg
